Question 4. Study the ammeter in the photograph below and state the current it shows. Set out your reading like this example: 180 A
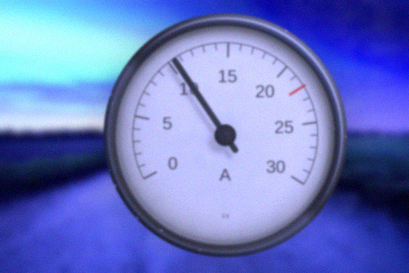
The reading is 10.5 A
